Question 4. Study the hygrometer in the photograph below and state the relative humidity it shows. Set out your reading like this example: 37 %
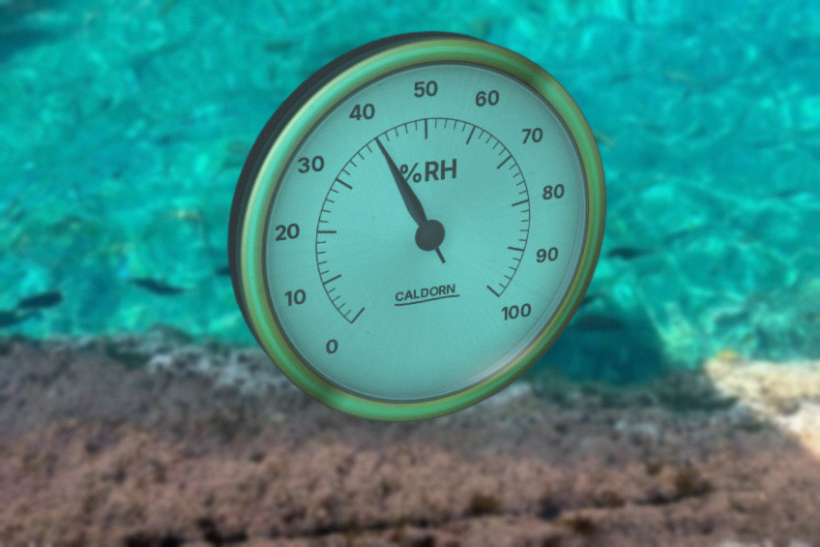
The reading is 40 %
